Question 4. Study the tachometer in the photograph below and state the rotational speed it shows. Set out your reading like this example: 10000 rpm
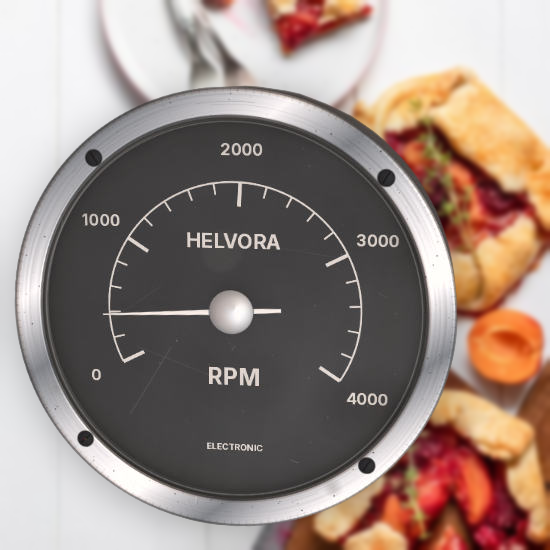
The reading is 400 rpm
